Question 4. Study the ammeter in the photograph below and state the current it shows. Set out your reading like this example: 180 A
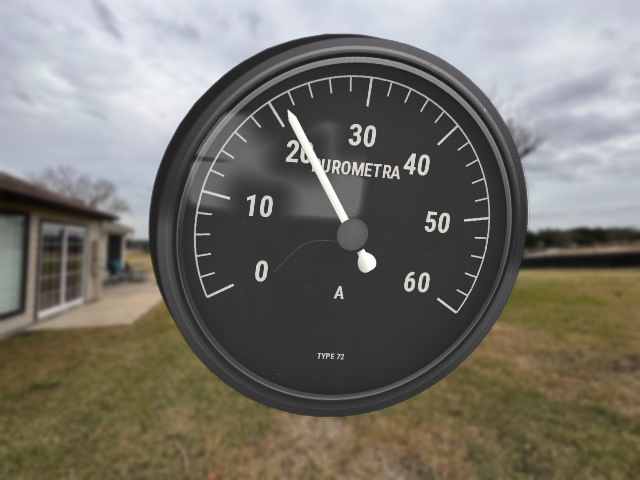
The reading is 21 A
